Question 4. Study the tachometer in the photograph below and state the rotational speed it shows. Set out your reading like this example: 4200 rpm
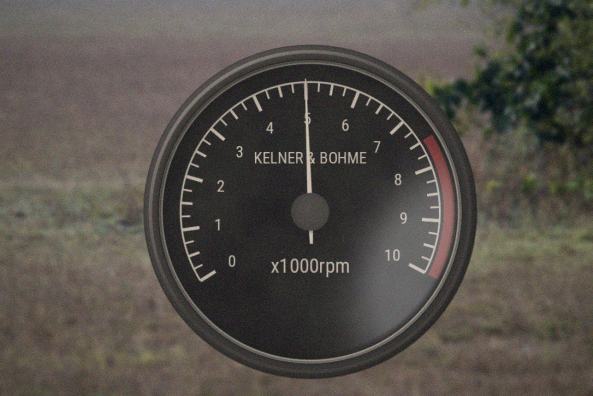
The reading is 5000 rpm
